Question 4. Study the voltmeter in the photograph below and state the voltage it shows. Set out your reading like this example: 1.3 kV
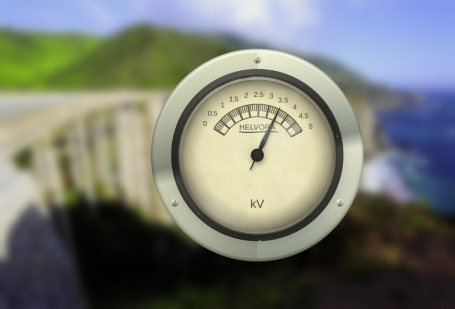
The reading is 3.5 kV
